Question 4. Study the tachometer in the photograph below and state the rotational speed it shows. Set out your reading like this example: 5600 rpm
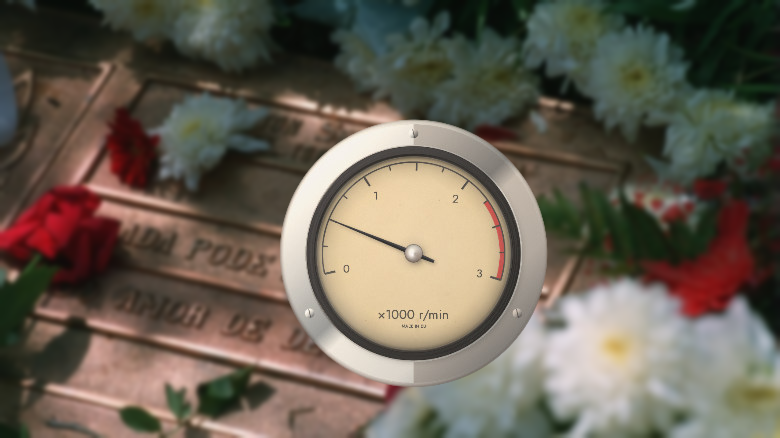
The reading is 500 rpm
